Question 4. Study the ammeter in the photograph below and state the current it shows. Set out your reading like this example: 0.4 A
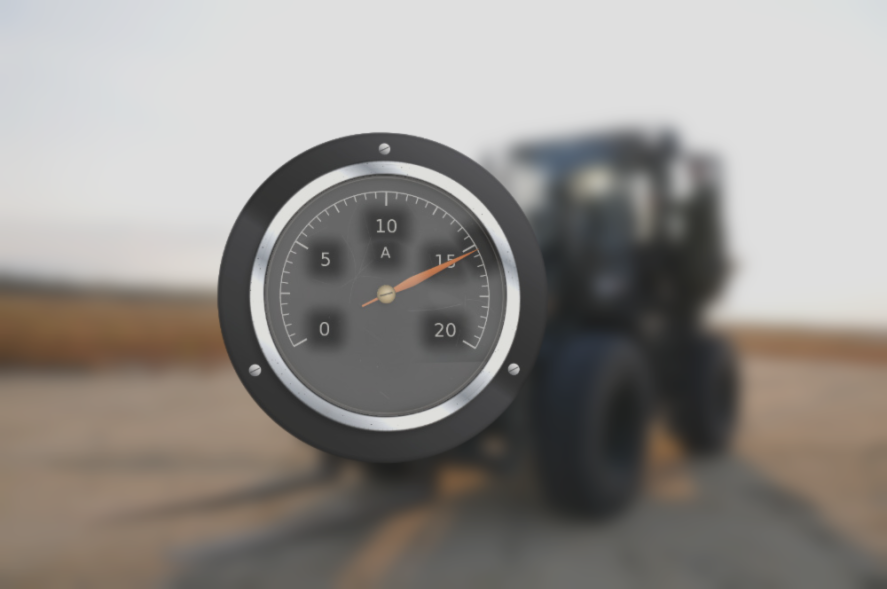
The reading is 15.25 A
